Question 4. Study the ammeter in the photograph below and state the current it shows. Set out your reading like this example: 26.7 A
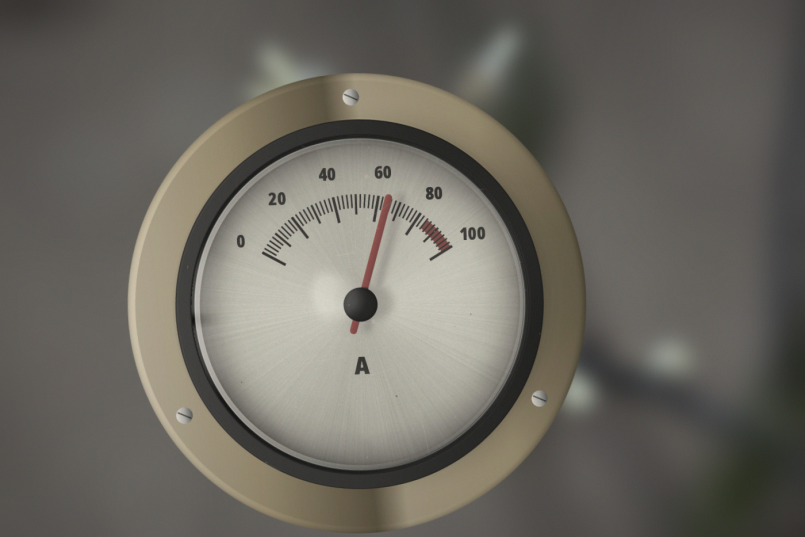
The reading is 64 A
